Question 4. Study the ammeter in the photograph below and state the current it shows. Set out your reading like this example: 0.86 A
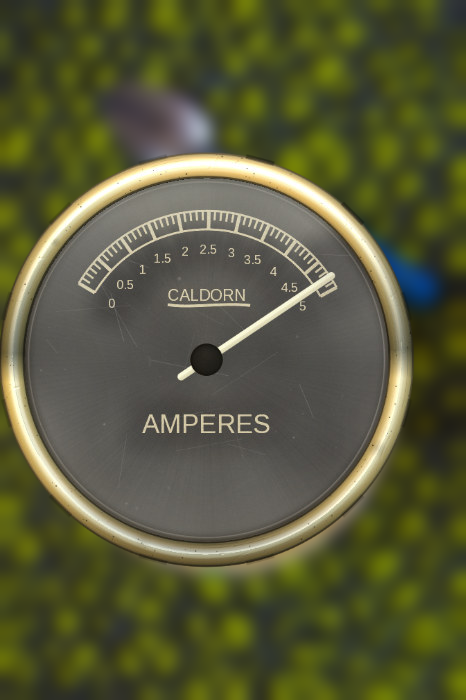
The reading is 4.8 A
